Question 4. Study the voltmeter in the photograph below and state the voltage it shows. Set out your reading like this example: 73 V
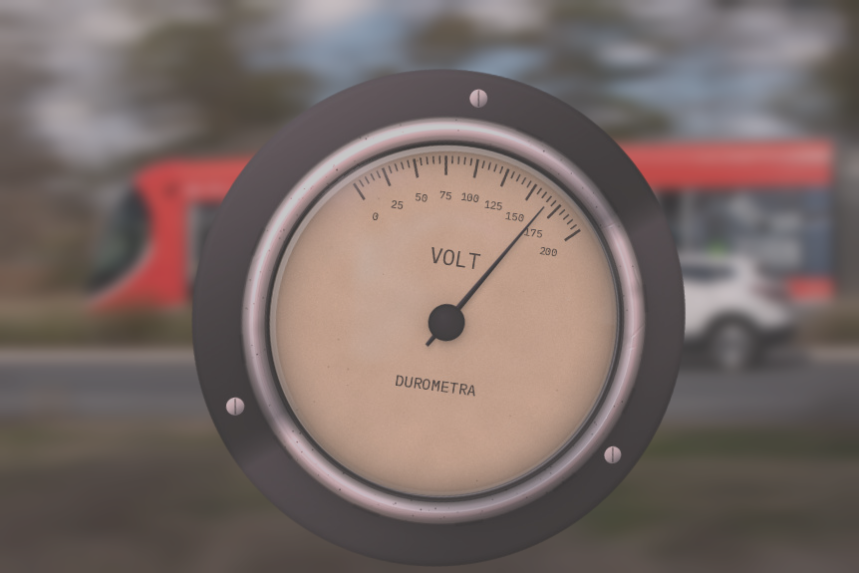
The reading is 165 V
